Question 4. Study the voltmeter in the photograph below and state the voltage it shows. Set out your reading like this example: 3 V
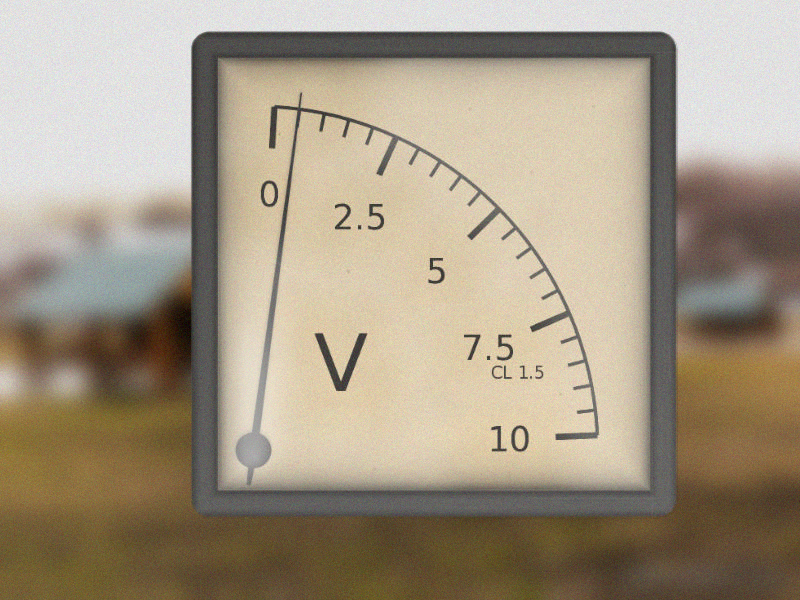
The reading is 0.5 V
